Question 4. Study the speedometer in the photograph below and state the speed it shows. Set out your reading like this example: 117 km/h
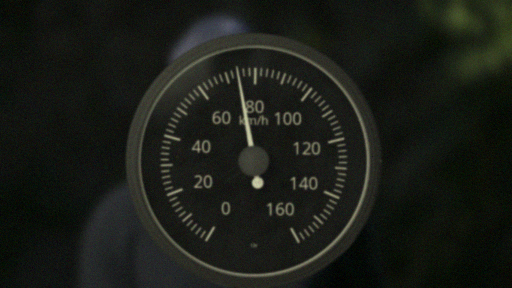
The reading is 74 km/h
